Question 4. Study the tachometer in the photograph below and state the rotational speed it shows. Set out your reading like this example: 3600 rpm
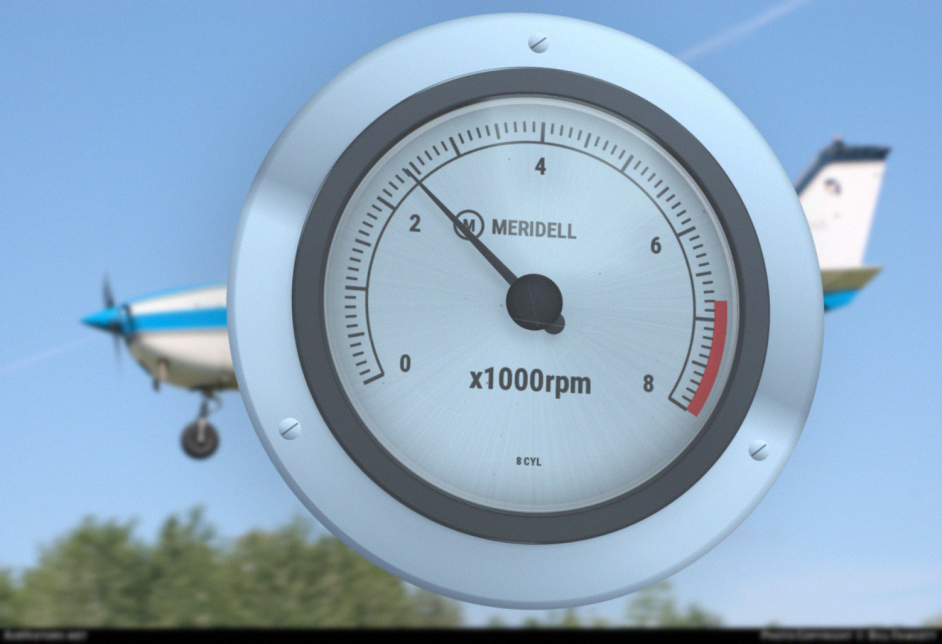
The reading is 2400 rpm
